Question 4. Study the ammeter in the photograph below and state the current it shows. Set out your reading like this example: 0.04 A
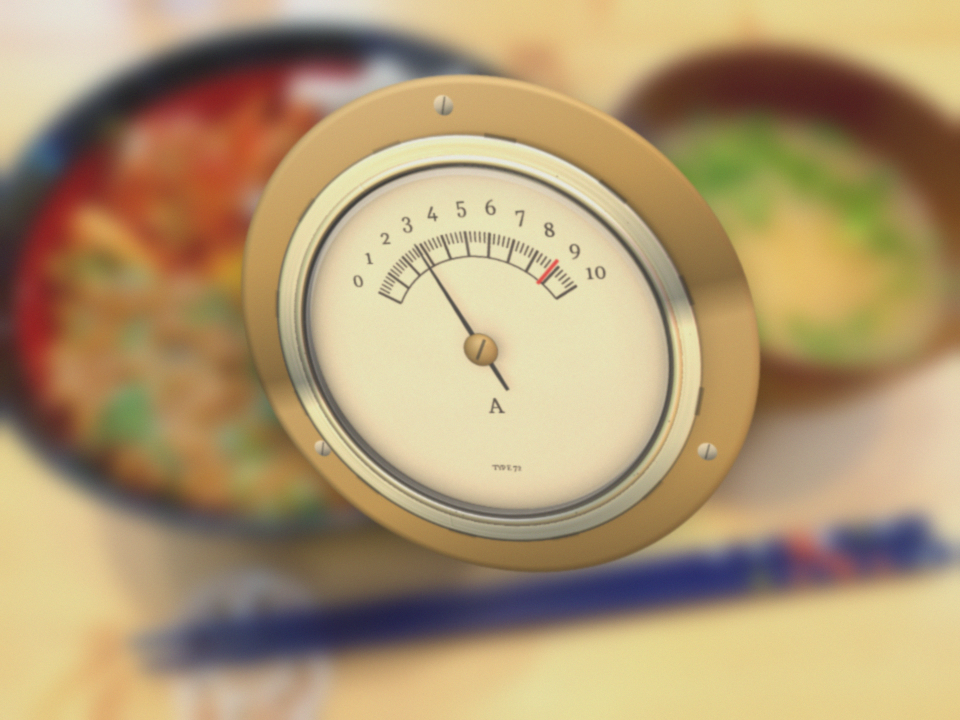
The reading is 3 A
